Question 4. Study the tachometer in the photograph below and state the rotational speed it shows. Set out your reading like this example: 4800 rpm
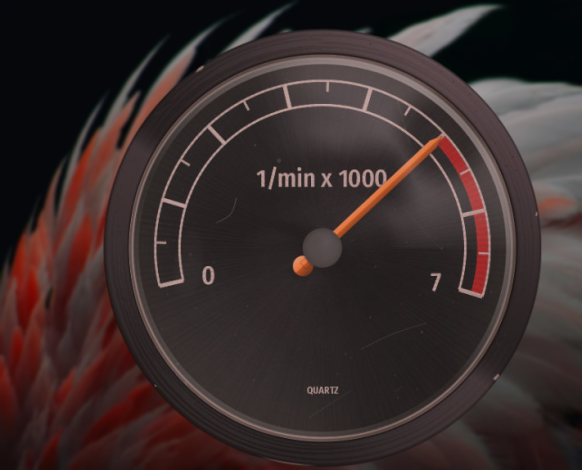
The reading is 5000 rpm
